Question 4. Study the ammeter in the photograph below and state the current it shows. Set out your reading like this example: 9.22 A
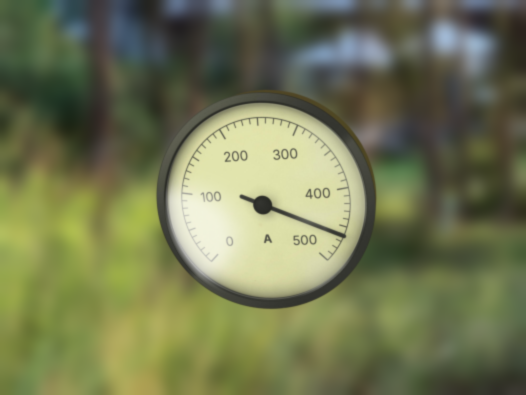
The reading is 460 A
